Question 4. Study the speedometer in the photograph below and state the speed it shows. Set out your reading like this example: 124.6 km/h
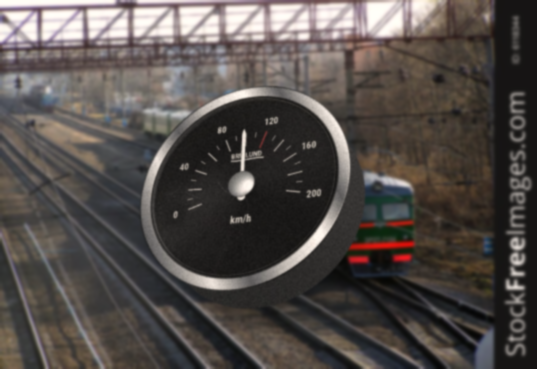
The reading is 100 km/h
